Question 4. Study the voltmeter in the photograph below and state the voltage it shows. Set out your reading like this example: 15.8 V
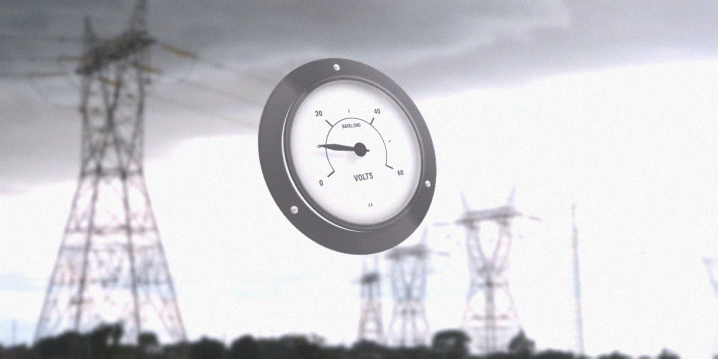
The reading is 10 V
